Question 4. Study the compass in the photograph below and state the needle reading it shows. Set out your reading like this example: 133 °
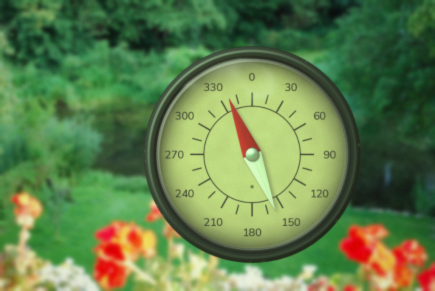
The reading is 337.5 °
